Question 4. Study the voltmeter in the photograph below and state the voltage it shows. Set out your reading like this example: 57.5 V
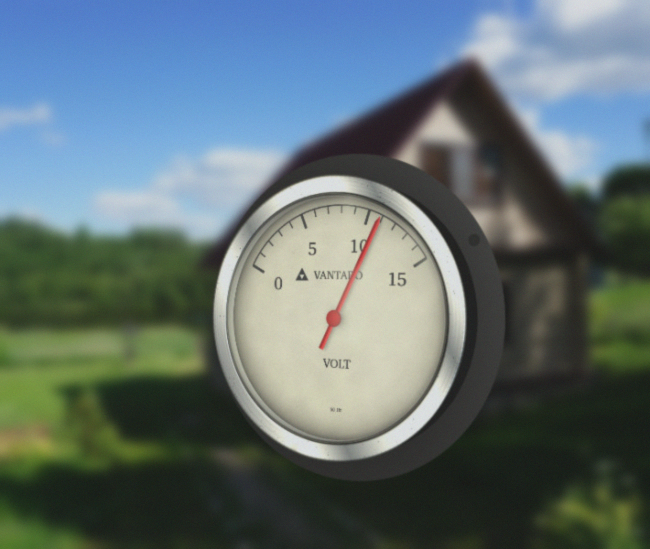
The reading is 11 V
